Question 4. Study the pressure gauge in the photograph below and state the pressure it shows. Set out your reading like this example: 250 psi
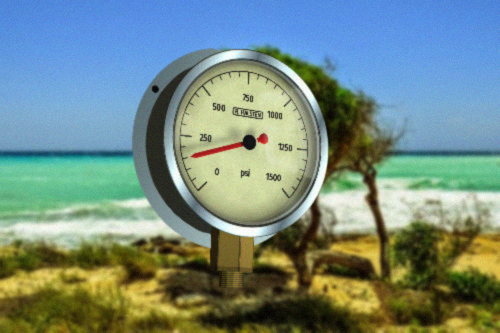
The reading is 150 psi
